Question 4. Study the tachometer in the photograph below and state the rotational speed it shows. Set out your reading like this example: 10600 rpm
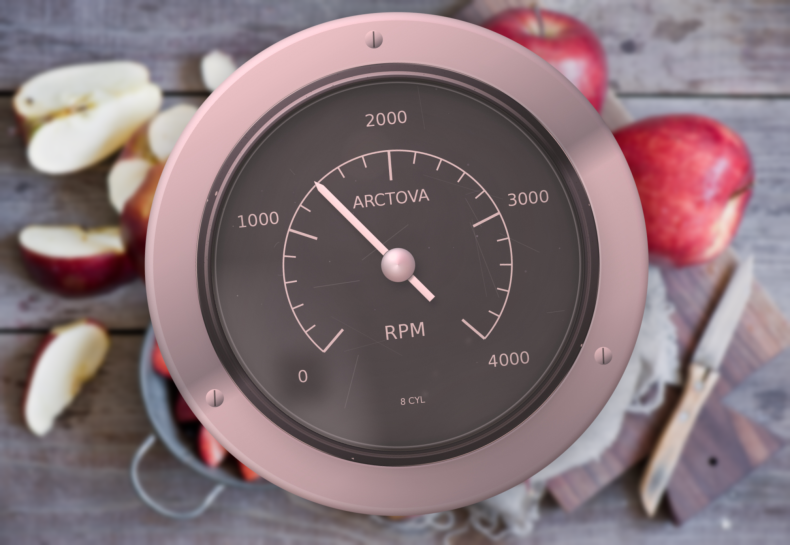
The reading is 1400 rpm
